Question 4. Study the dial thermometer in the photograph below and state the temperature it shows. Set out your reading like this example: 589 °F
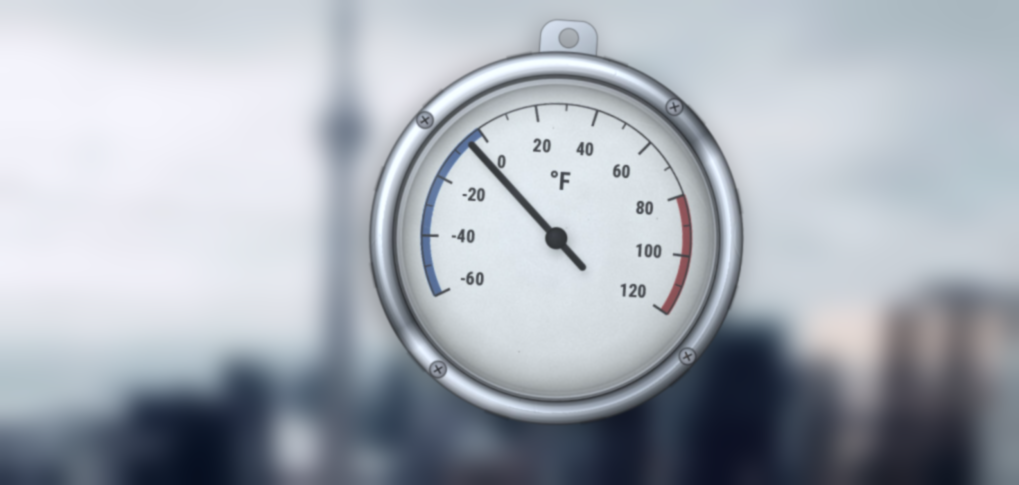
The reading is -5 °F
